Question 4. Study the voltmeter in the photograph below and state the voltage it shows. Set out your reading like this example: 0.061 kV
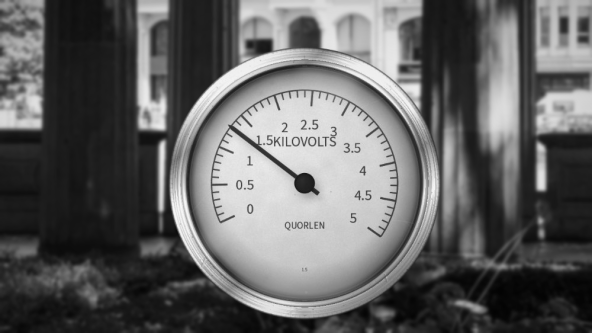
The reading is 1.3 kV
